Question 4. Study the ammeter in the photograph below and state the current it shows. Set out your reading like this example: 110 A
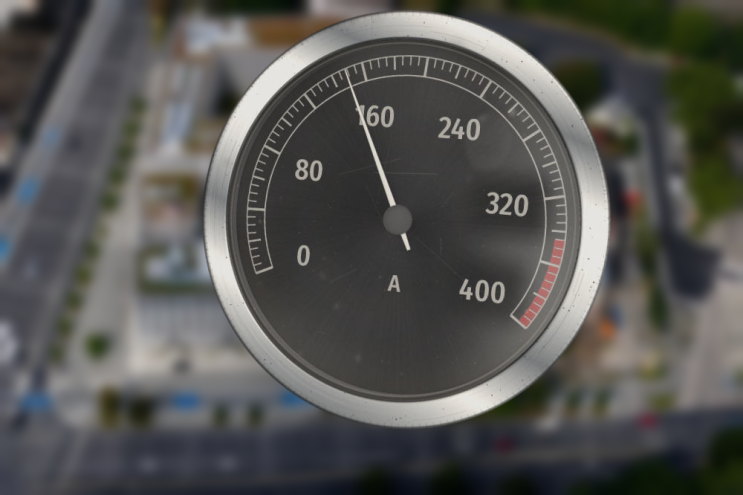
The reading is 150 A
